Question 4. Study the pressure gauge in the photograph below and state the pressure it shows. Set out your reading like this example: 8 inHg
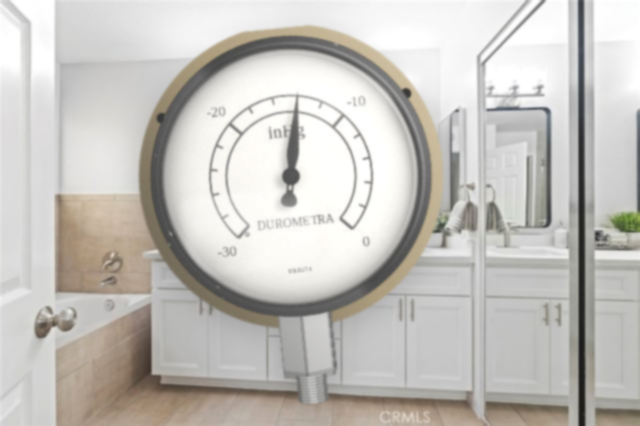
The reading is -14 inHg
